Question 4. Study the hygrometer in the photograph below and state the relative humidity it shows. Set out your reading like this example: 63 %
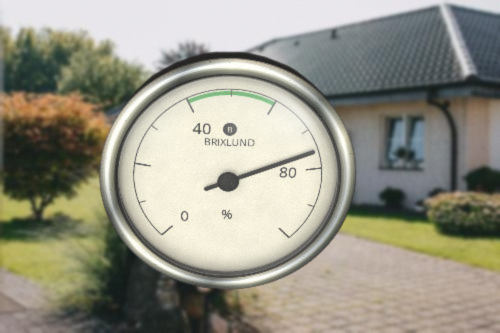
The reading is 75 %
